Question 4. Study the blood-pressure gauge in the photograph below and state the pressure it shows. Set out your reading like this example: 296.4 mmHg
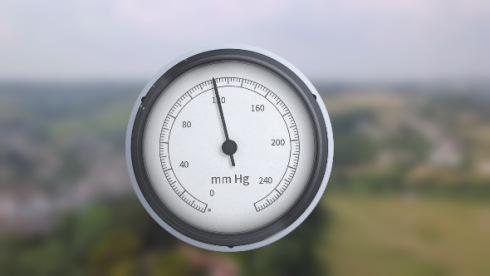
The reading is 120 mmHg
